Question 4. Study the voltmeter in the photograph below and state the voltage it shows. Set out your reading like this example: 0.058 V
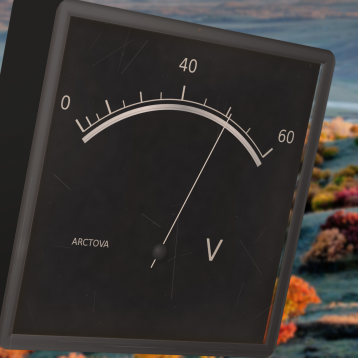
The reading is 50 V
